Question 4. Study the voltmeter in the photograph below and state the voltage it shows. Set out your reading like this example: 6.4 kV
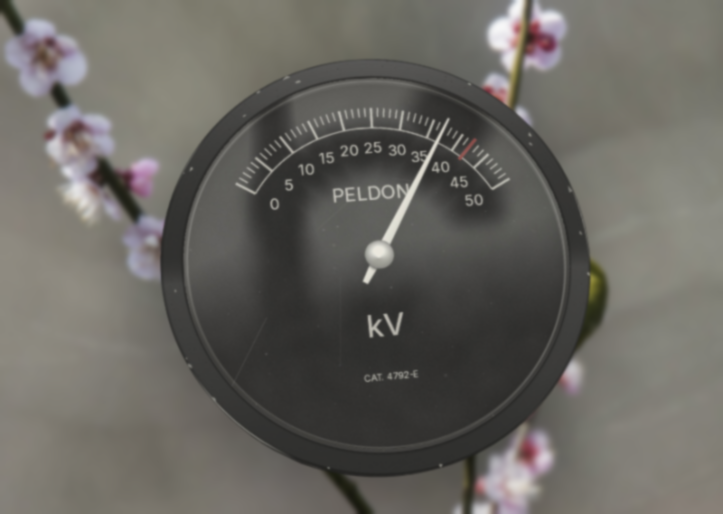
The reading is 37 kV
